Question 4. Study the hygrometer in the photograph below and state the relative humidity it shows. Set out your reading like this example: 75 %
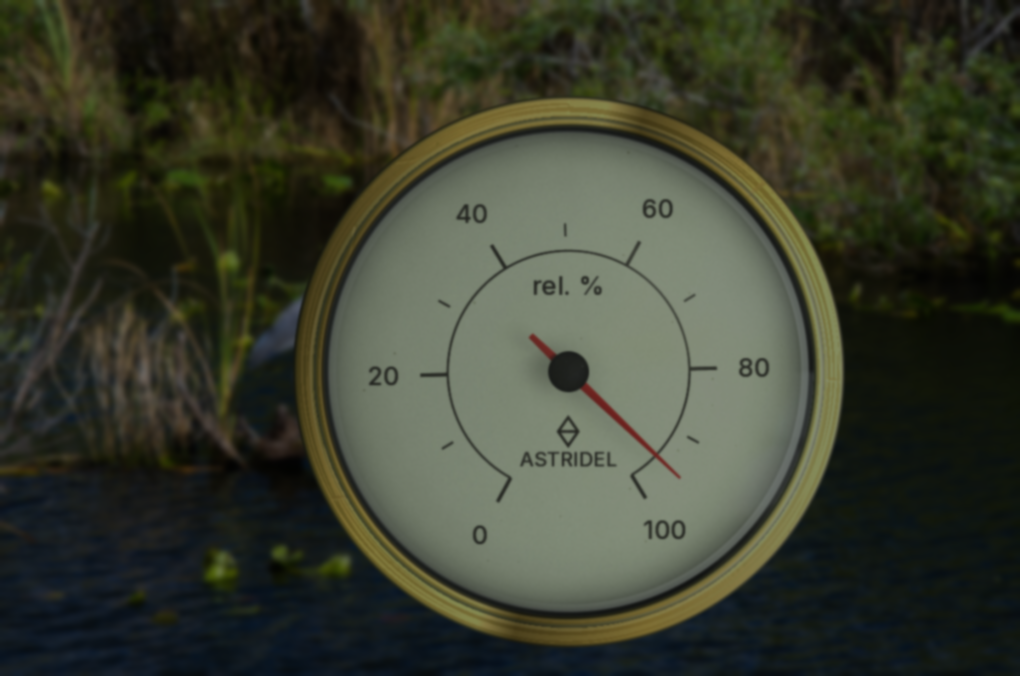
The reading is 95 %
